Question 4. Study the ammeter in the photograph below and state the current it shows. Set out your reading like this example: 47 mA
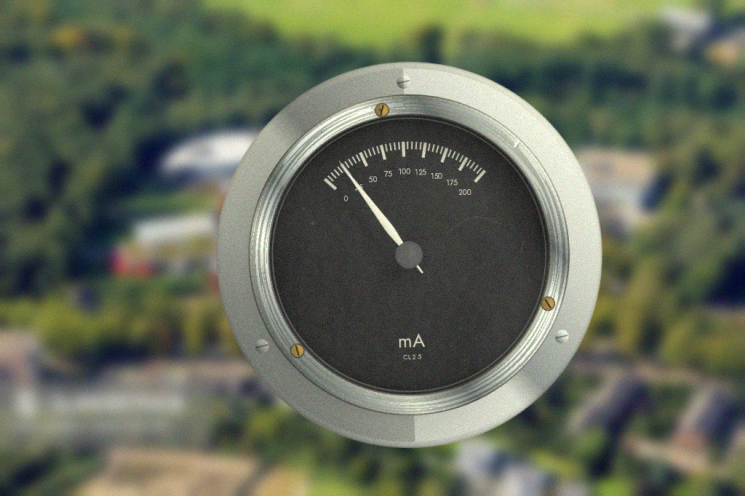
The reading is 25 mA
